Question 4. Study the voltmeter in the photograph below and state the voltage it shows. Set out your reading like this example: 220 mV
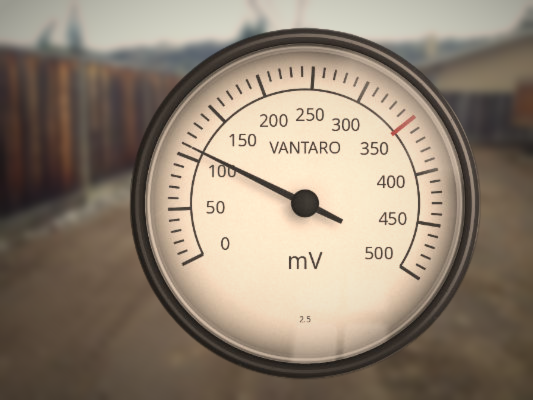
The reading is 110 mV
